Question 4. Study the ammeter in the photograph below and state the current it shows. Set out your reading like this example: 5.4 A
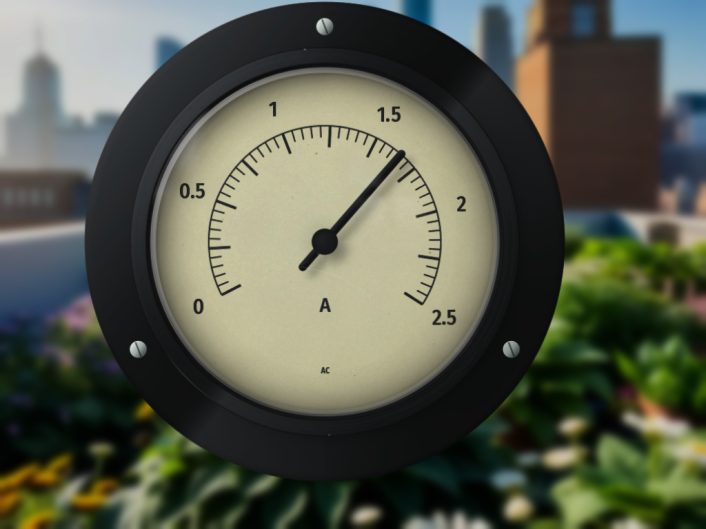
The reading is 1.65 A
